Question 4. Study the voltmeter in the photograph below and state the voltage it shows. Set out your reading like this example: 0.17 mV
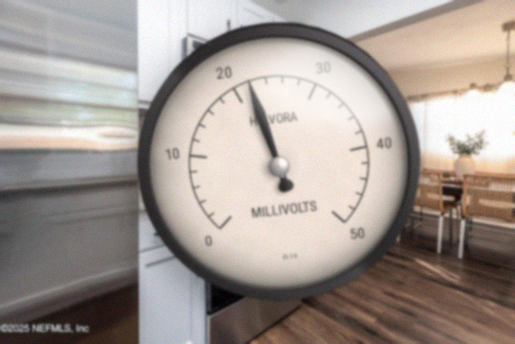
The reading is 22 mV
